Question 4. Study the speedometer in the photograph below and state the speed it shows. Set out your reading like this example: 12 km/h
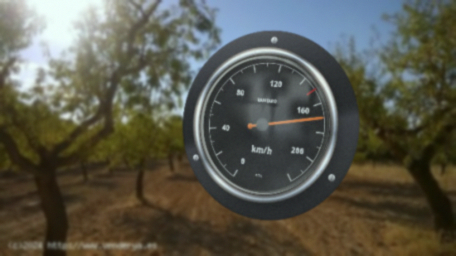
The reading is 170 km/h
